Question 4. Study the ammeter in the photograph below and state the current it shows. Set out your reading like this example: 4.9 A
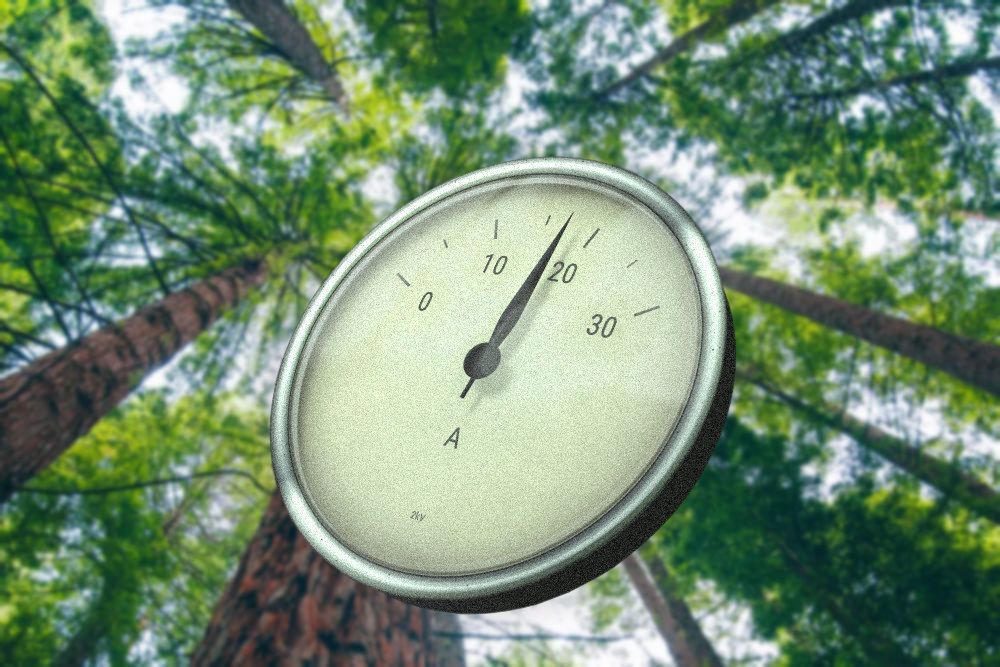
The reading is 17.5 A
